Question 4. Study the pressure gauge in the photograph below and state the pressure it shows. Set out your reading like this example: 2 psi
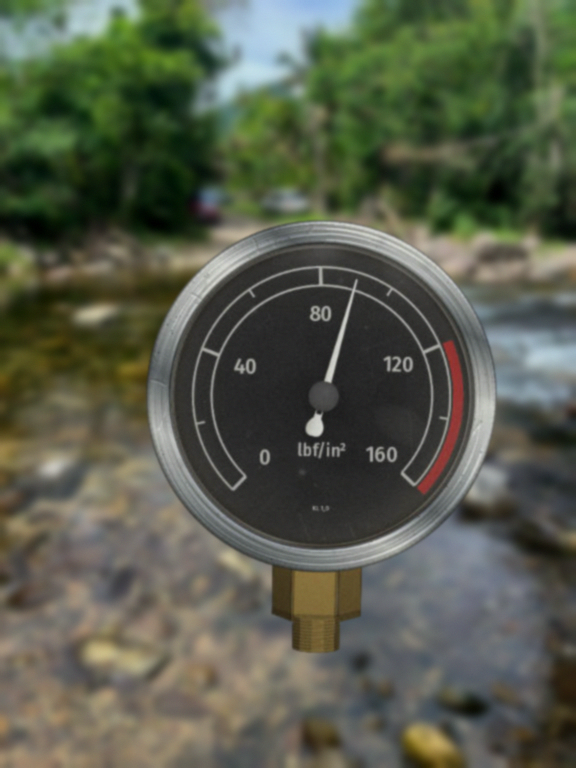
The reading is 90 psi
